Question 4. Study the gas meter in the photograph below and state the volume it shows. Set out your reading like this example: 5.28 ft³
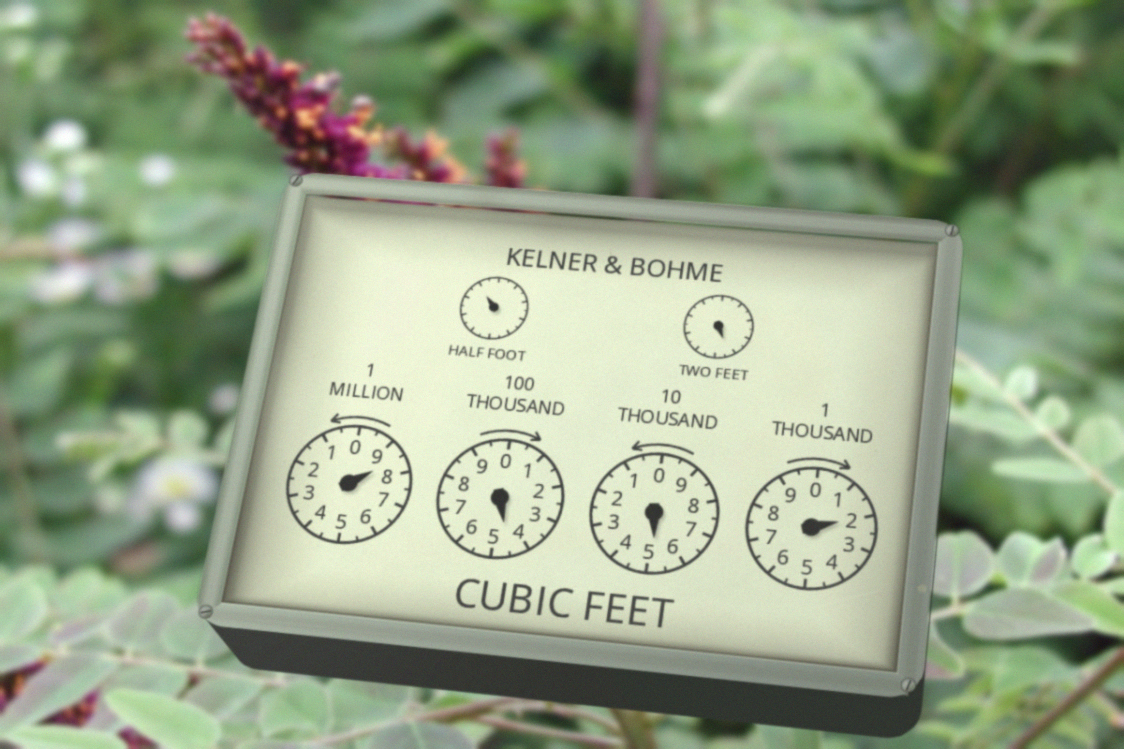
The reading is 845200 ft³
